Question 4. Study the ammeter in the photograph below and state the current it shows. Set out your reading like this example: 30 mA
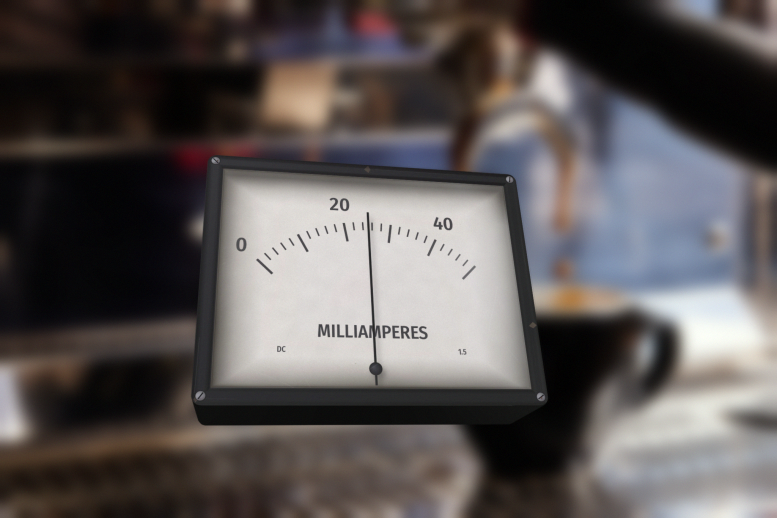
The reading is 25 mA
